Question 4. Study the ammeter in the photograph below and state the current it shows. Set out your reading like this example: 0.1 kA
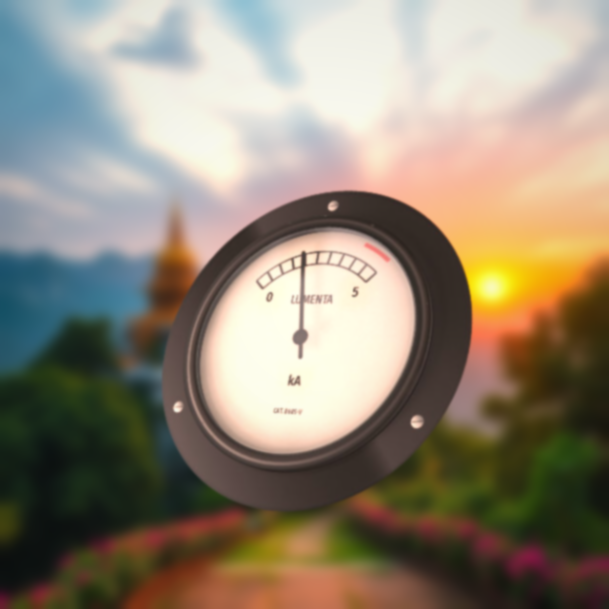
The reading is 2 kA
